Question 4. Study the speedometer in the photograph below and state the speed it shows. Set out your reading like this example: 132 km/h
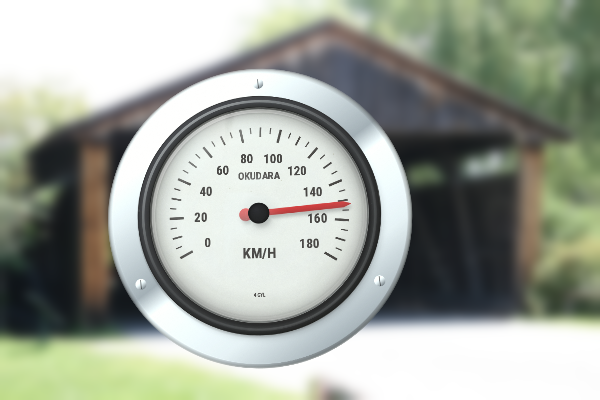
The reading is 152.5 km/h
